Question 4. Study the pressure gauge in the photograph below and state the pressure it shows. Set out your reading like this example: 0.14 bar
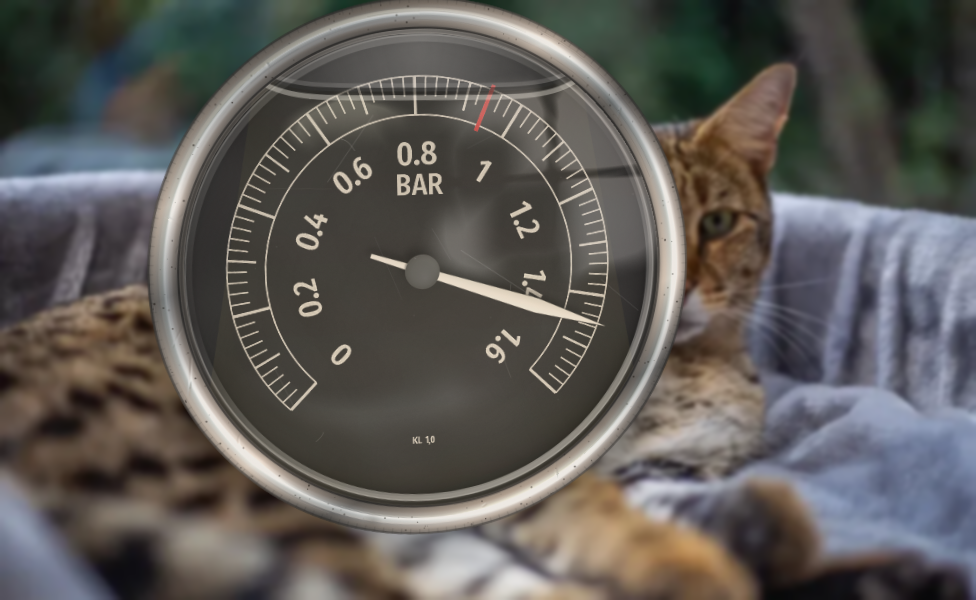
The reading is 1.45 bar
